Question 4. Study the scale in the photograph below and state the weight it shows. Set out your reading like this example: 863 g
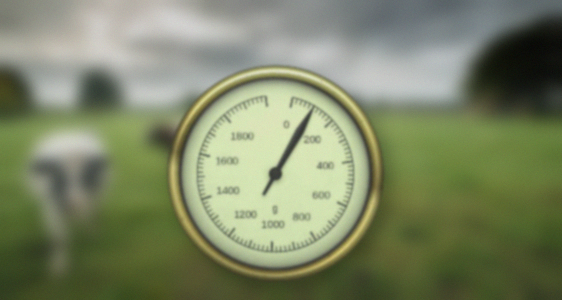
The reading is 100 g
